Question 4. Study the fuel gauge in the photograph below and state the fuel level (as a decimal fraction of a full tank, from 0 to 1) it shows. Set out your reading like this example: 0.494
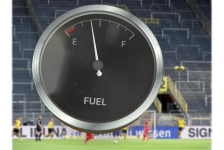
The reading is 0.375
